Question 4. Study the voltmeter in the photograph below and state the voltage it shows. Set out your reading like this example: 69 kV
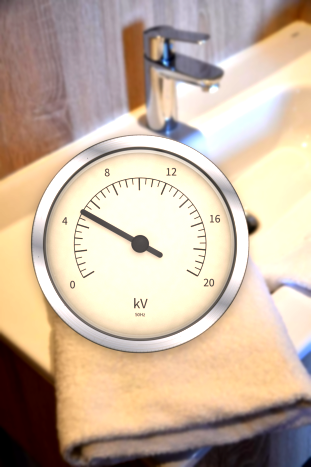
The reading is 5 kV
